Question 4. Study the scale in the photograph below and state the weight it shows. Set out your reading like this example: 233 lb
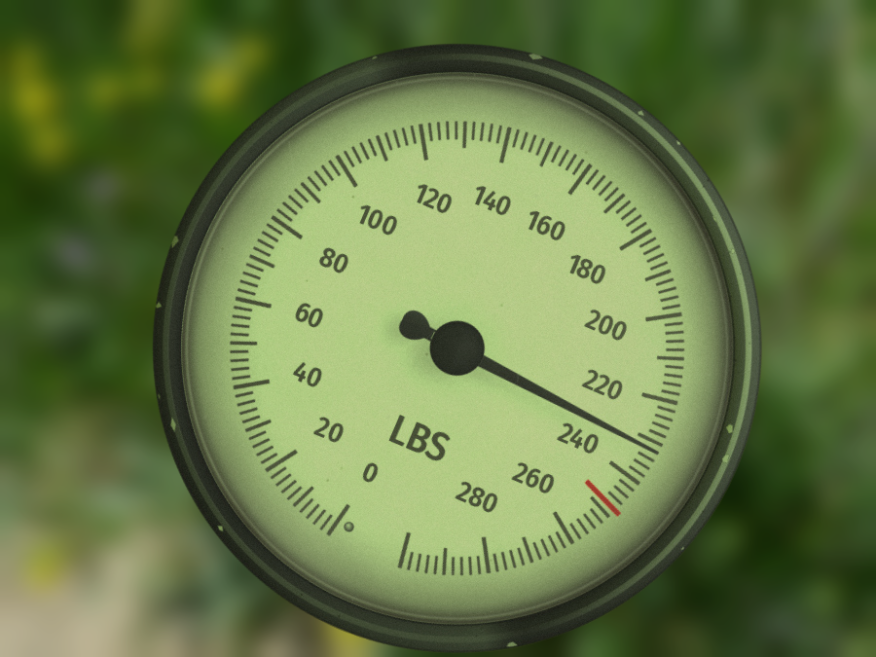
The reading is 232 lb
